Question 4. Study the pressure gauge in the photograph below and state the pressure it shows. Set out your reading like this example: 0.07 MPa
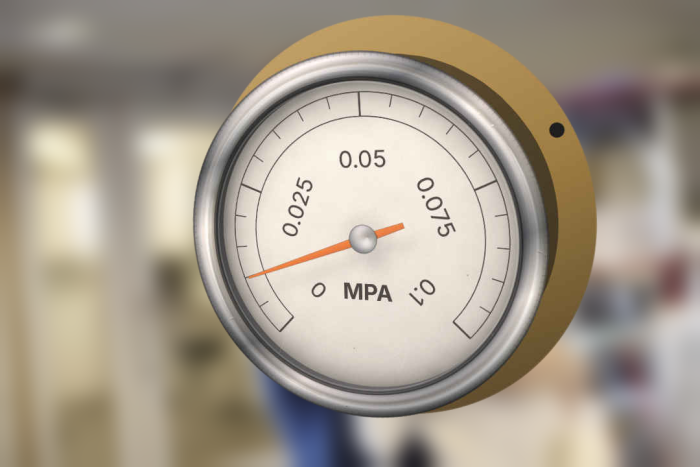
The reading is 0.01 MPa
